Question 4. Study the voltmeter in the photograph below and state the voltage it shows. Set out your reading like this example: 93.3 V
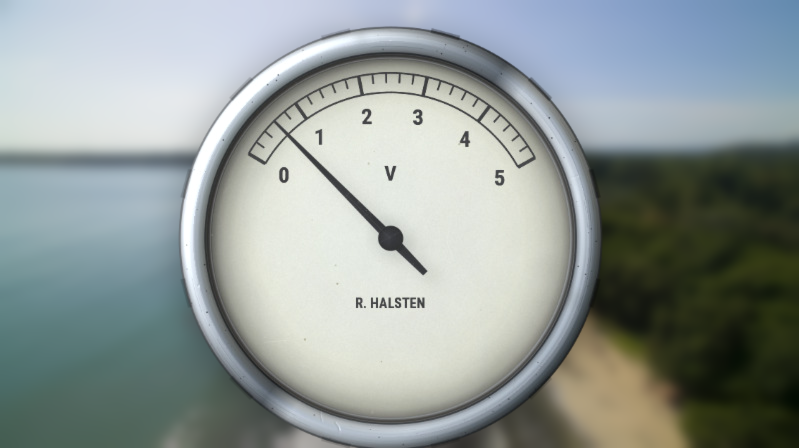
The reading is 0.6 V
